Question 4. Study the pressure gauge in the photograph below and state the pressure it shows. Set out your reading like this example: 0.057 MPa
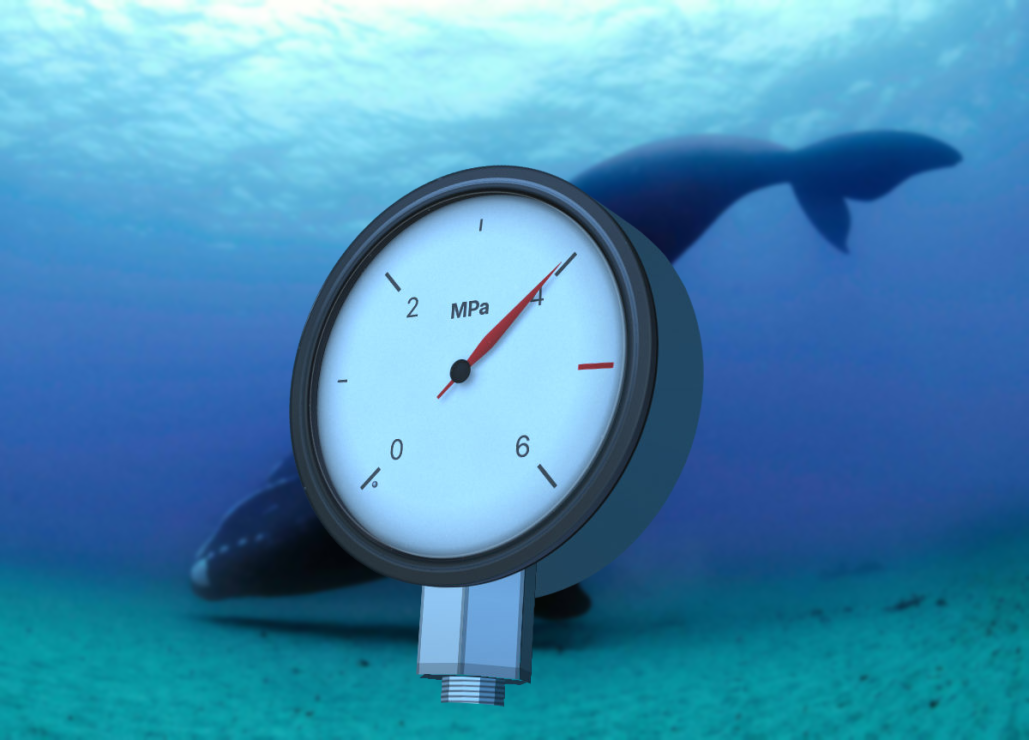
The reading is 4 MPa
